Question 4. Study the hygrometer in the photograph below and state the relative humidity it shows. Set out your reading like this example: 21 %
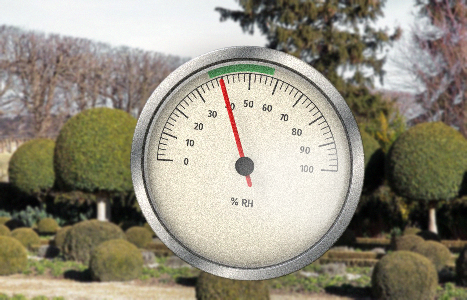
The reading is 40 %
